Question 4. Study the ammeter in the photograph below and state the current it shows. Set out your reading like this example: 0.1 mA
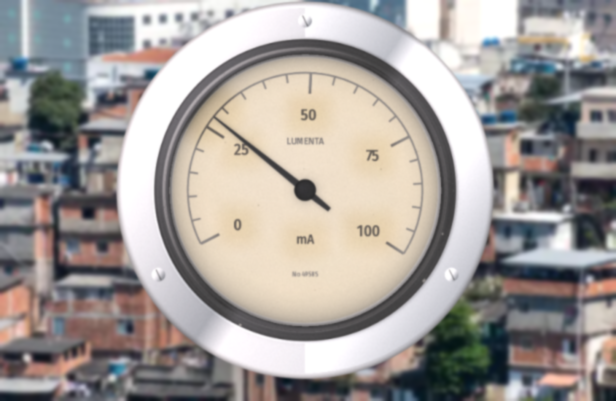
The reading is 27.5 mA
